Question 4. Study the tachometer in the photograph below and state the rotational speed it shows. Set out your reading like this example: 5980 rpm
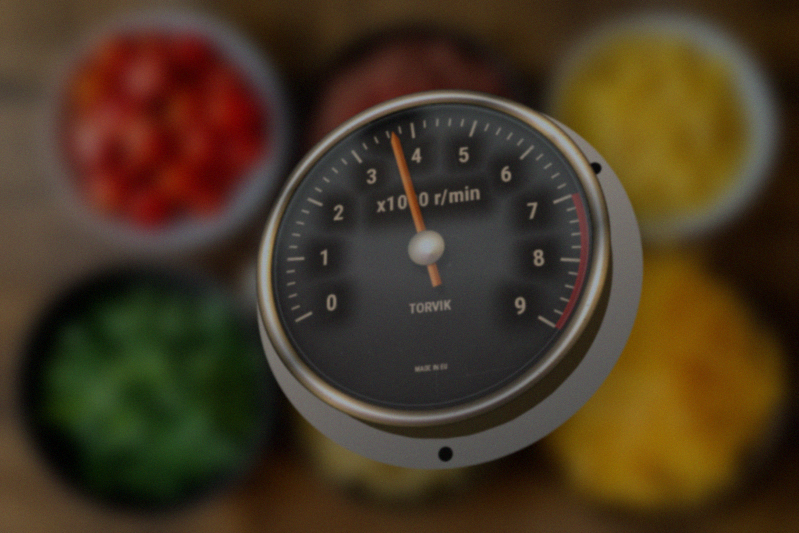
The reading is 3700 rpm
